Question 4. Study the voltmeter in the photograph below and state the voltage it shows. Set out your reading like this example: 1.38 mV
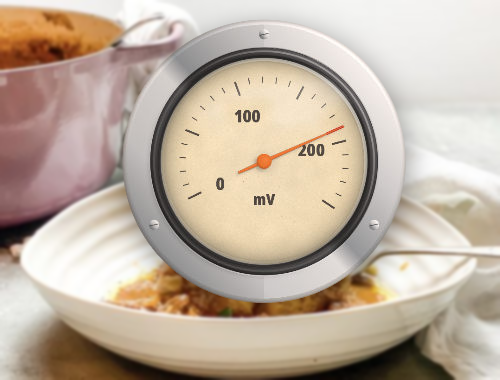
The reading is 190 mV
